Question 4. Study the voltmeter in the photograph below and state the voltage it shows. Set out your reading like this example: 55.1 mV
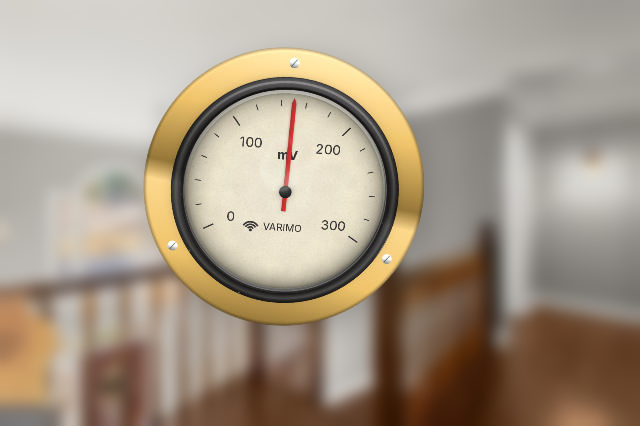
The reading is 150 mV
